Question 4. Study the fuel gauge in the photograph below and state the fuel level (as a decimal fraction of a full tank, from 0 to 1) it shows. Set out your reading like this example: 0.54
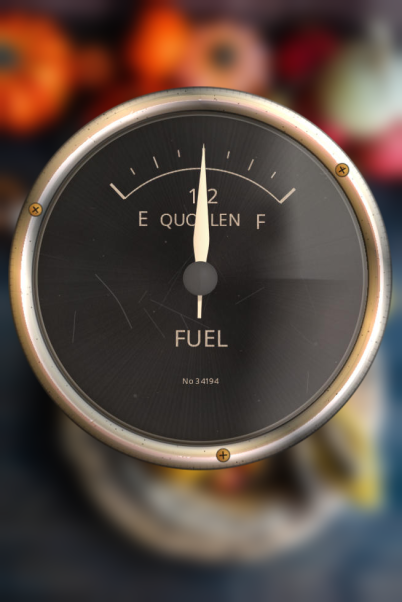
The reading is 0.5
